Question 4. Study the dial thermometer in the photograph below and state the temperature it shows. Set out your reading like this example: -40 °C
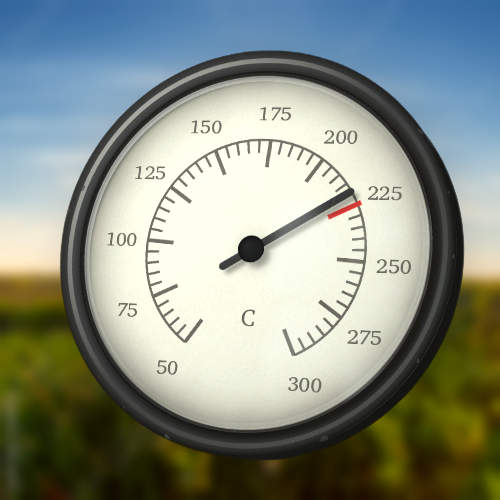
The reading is 220 °C
